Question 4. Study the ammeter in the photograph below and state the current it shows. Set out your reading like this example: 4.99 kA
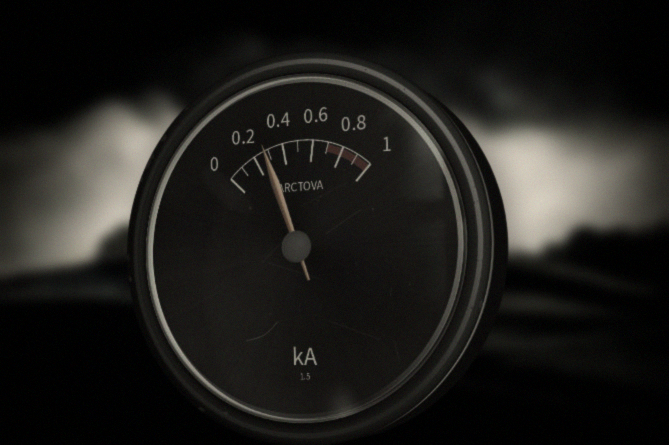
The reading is 0.3 kA
